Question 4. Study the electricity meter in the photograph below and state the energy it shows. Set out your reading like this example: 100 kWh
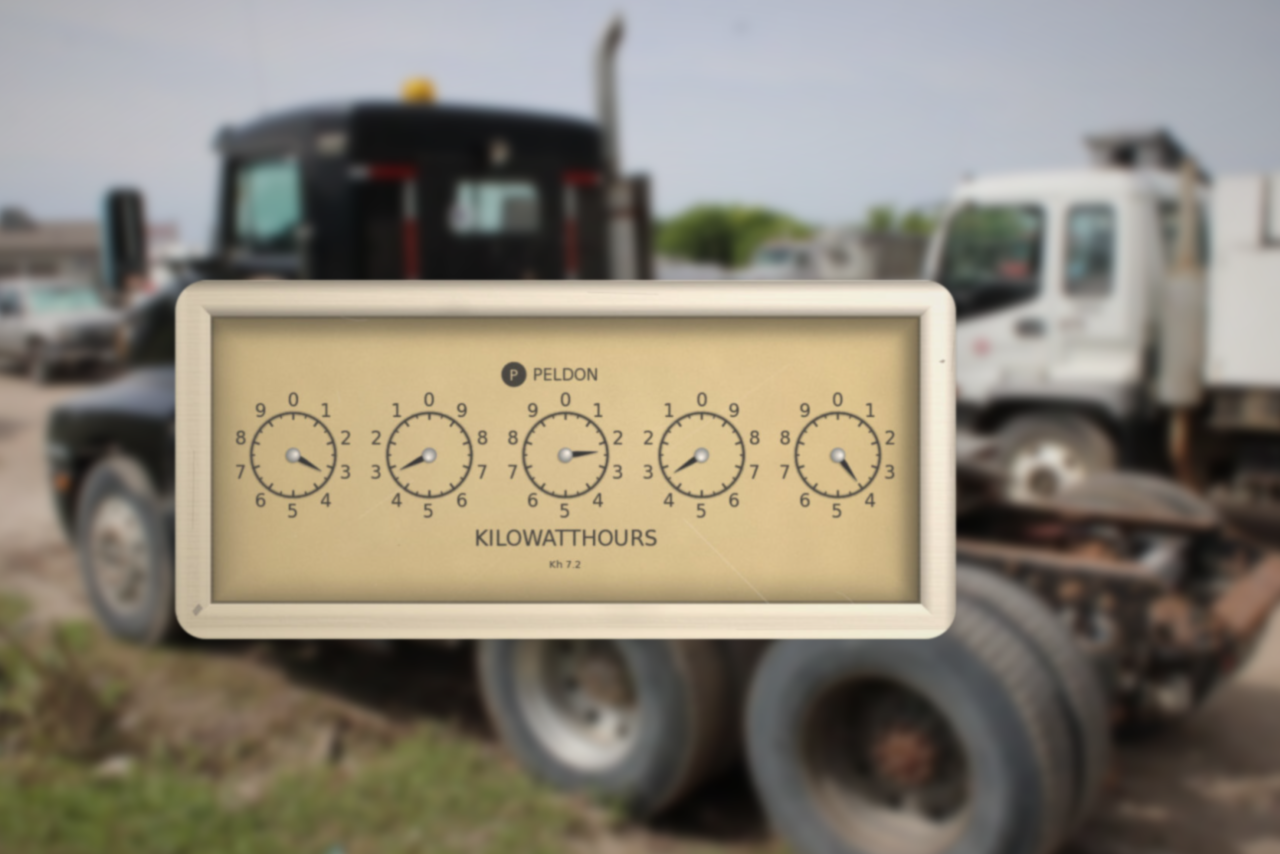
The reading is 33234 kWh
